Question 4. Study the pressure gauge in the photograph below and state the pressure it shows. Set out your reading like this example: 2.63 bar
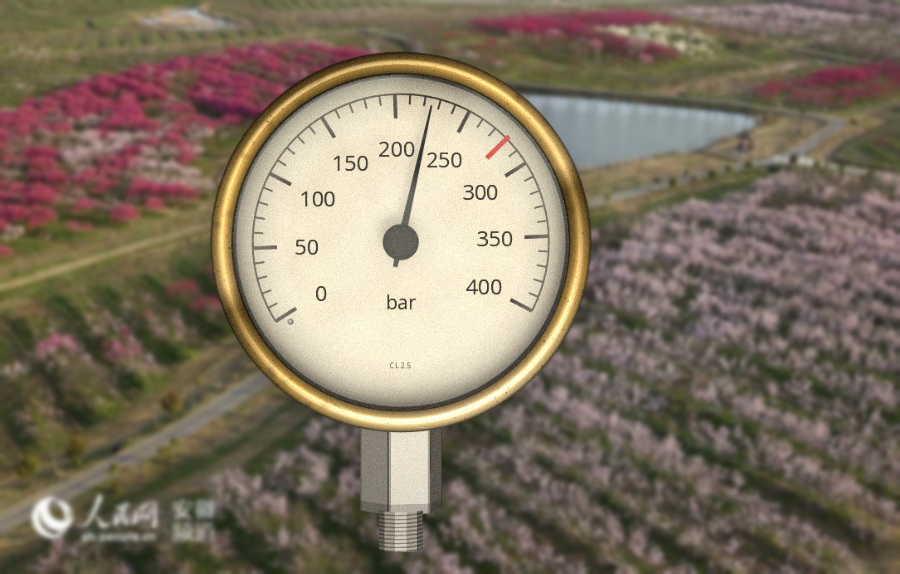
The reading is 225 bar
